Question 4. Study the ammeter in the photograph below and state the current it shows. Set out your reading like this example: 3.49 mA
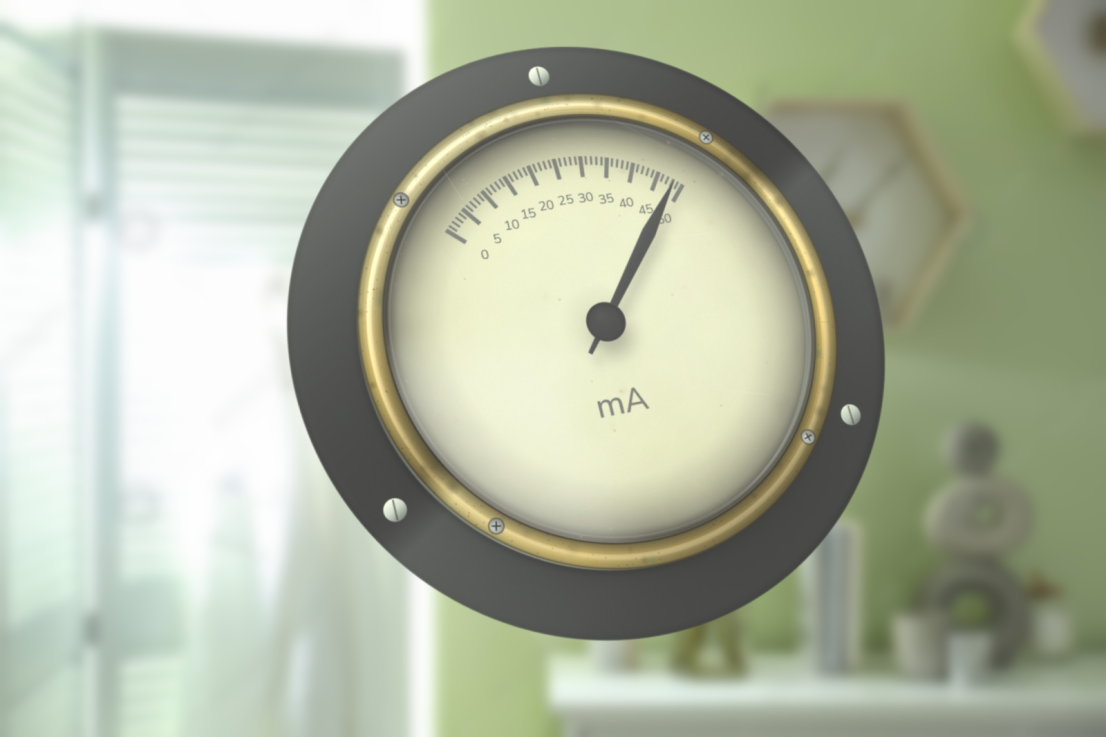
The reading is 48 mA
